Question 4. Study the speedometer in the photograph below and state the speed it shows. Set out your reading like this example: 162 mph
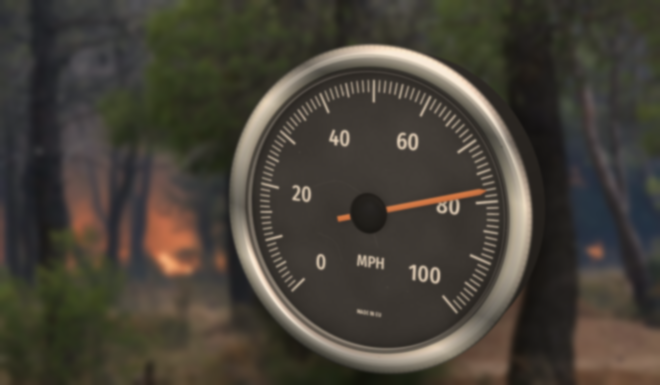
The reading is 78 mph
